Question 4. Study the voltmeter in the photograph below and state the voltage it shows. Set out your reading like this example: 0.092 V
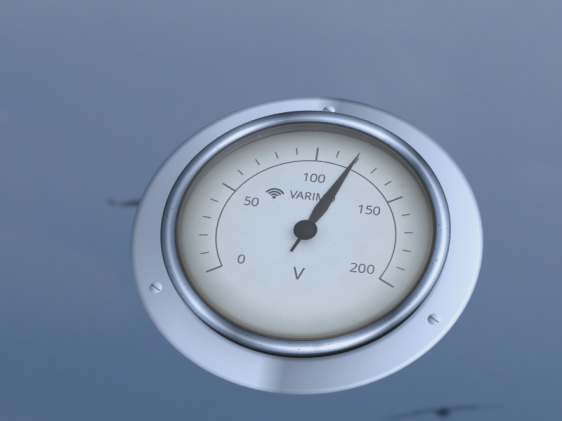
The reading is 120 V
